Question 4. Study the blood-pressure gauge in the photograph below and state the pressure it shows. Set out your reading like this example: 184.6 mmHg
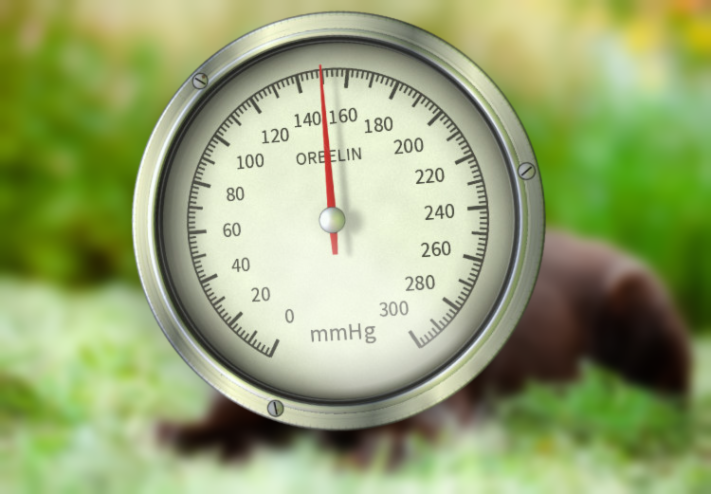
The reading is 150 mmHg
